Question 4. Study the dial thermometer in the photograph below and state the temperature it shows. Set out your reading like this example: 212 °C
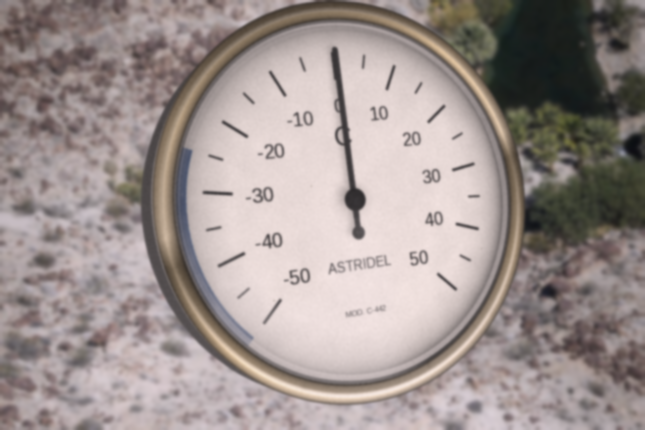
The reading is 0 °C
